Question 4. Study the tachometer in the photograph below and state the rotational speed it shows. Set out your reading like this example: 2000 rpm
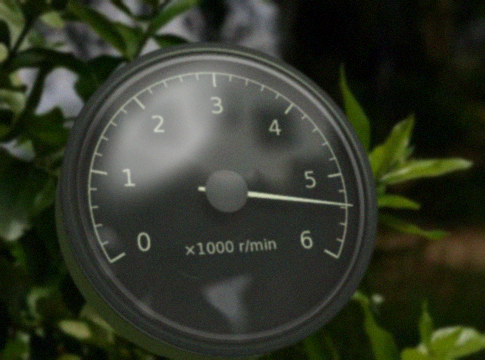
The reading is 5400 rpm
